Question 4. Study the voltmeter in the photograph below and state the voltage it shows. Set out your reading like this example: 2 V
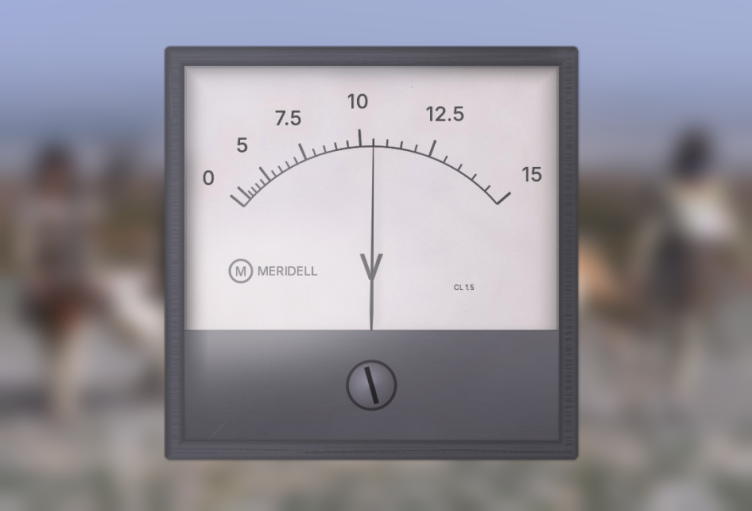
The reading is 10.5 V
